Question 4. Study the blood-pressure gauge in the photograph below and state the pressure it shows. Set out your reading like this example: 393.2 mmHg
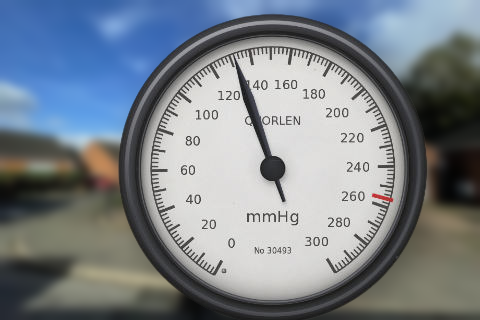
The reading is 132 mmHg
